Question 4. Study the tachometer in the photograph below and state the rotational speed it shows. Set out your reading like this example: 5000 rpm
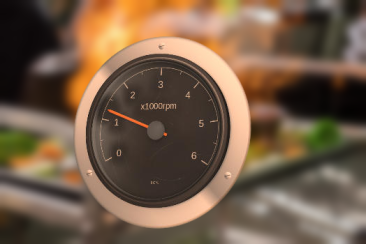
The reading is 1250 rpm
